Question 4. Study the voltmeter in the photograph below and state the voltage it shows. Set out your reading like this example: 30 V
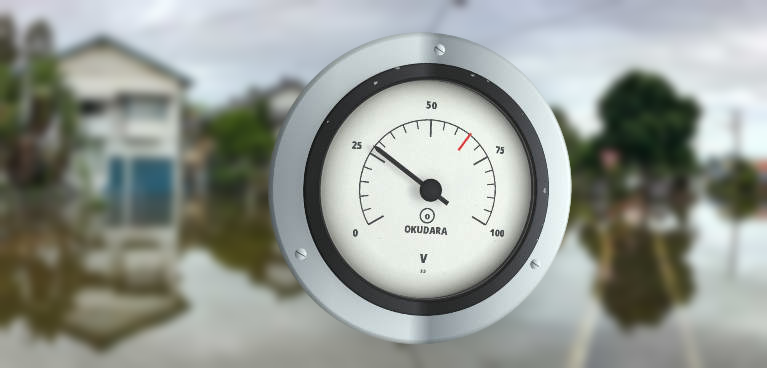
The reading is 27.5 V
